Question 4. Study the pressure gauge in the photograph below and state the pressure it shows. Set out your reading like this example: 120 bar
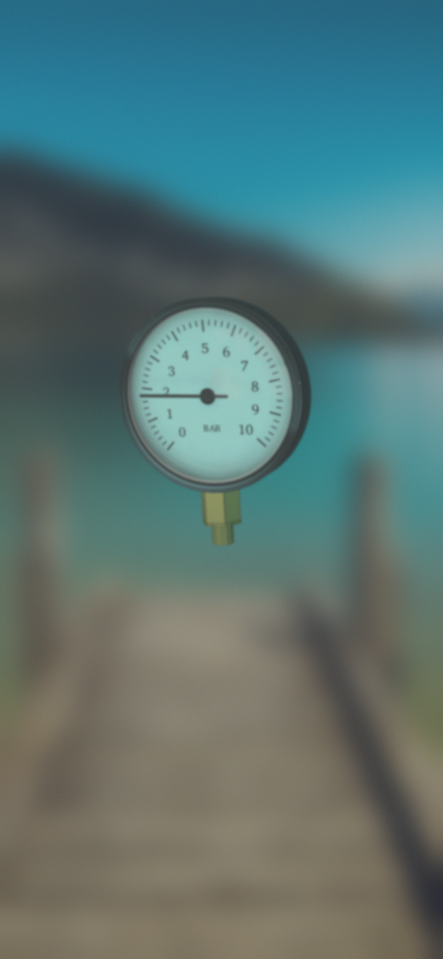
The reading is 1.8 bar
